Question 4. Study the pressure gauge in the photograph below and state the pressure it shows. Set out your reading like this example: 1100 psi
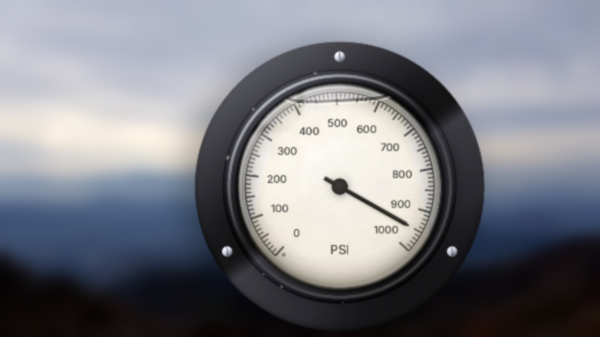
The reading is 950 psi
